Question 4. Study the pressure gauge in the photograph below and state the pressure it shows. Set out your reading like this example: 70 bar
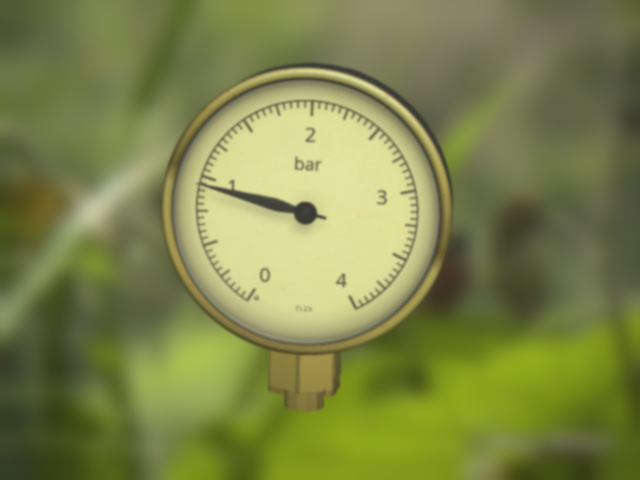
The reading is 0.95 bar
